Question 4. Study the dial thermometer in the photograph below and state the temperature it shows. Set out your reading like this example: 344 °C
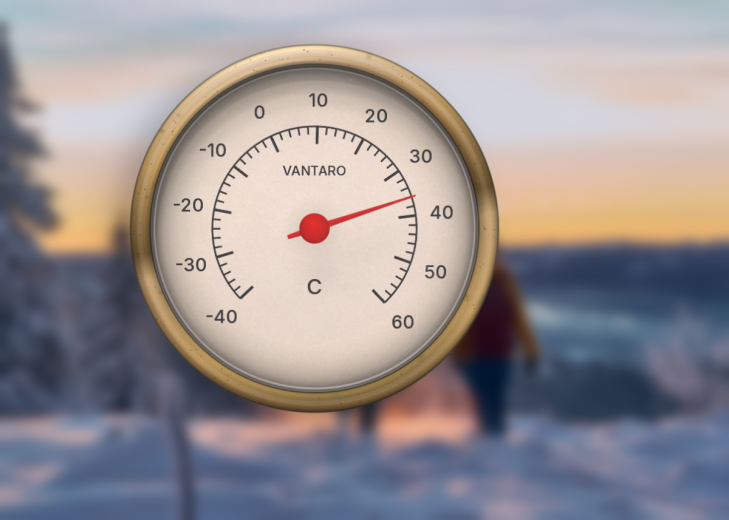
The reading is 36 °C
